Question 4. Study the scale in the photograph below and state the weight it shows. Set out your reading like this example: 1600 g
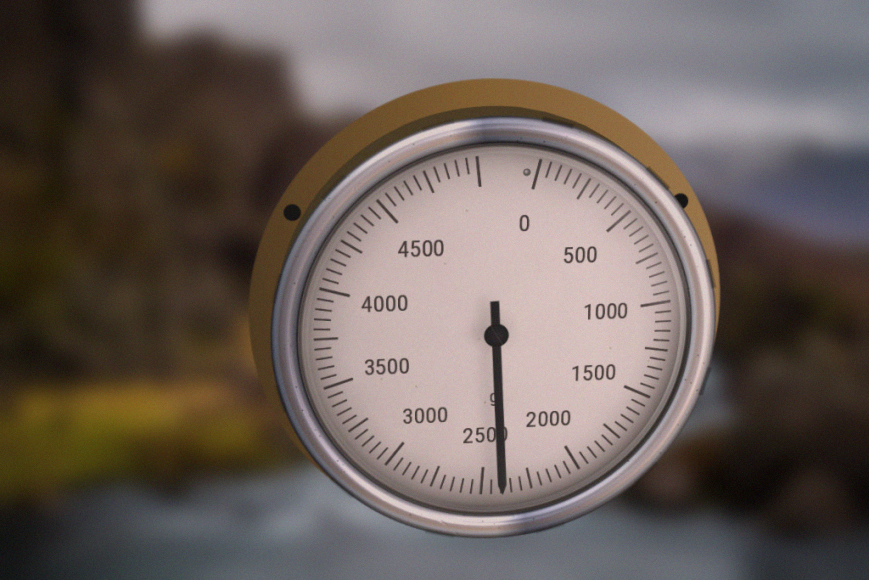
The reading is 2400 g
